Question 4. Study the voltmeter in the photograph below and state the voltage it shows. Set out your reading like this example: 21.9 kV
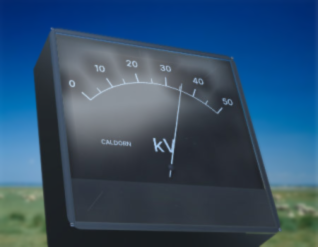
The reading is 35 kV
